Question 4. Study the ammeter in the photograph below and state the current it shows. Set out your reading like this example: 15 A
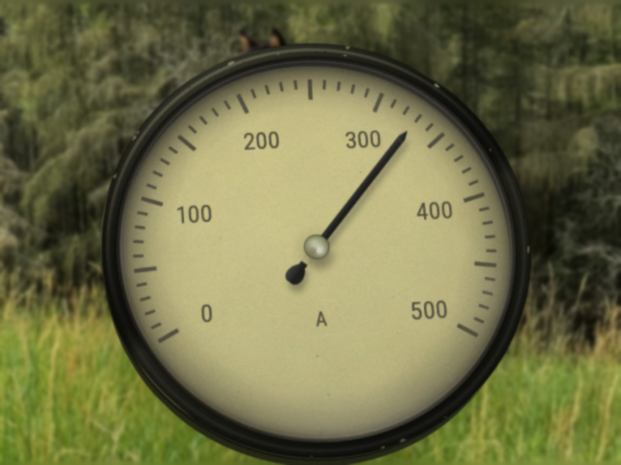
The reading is 330 A
